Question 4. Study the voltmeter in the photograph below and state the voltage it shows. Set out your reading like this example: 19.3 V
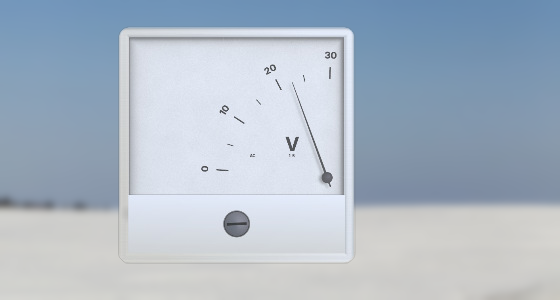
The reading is 22.5 V
